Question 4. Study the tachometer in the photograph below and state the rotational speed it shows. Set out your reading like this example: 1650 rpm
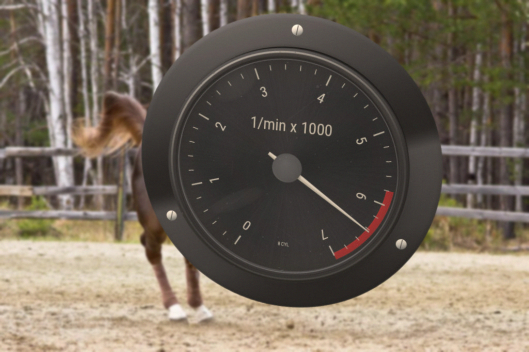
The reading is 6400 rpm
